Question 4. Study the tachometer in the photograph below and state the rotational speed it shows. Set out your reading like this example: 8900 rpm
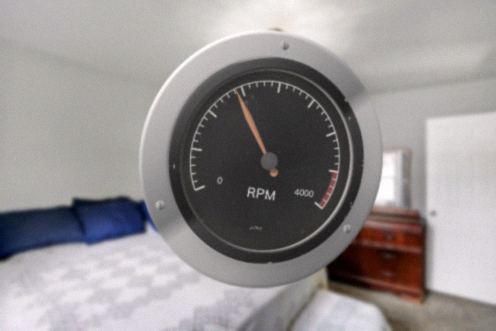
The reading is 1400 rpm
